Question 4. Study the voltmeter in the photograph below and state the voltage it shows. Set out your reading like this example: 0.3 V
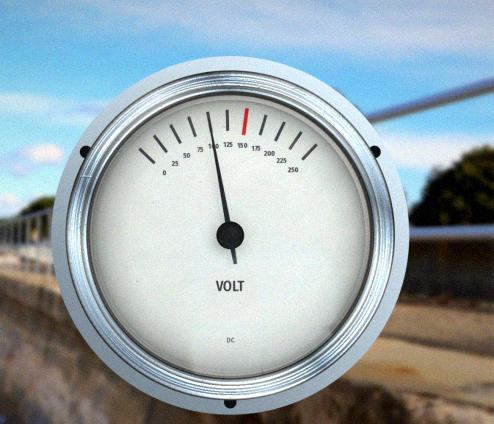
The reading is 100 V
